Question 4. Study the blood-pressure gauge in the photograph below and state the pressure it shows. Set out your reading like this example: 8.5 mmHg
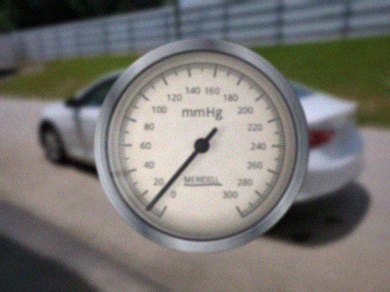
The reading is 10 mmHg
